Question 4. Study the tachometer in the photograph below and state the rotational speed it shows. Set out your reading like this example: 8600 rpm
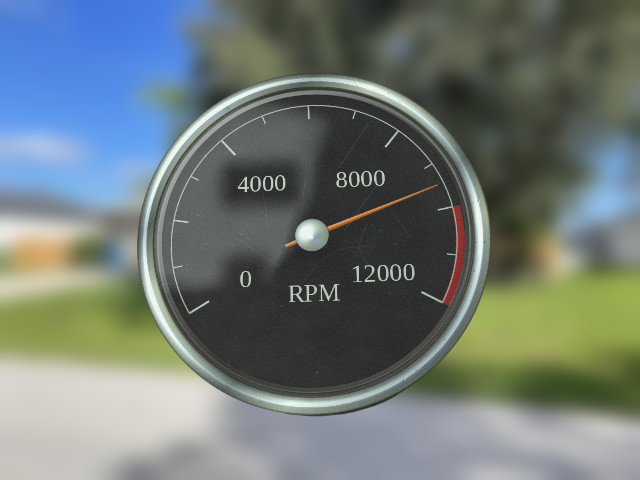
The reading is 9500 rpm
